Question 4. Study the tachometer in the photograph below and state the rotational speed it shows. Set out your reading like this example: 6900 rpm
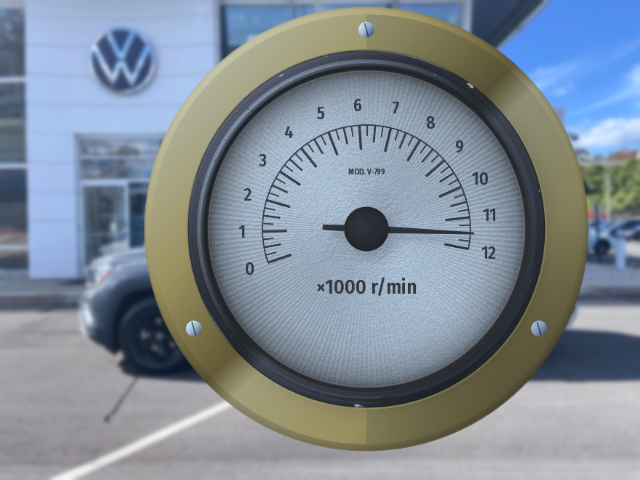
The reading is 11500 rpm
